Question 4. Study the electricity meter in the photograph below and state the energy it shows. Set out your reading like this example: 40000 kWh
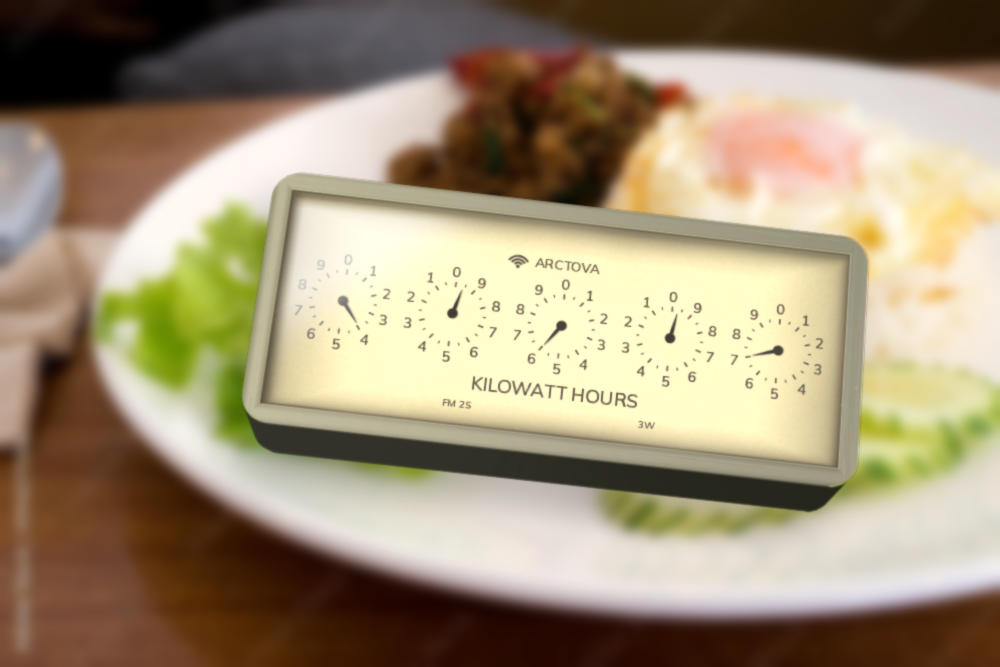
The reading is 39597 kWh
